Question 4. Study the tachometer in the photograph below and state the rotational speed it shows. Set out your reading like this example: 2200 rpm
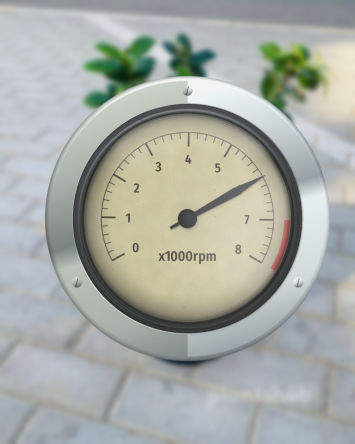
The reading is 6000 rpm
